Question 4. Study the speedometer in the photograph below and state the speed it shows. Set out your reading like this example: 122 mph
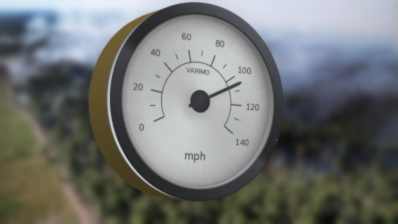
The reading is 105 mph
